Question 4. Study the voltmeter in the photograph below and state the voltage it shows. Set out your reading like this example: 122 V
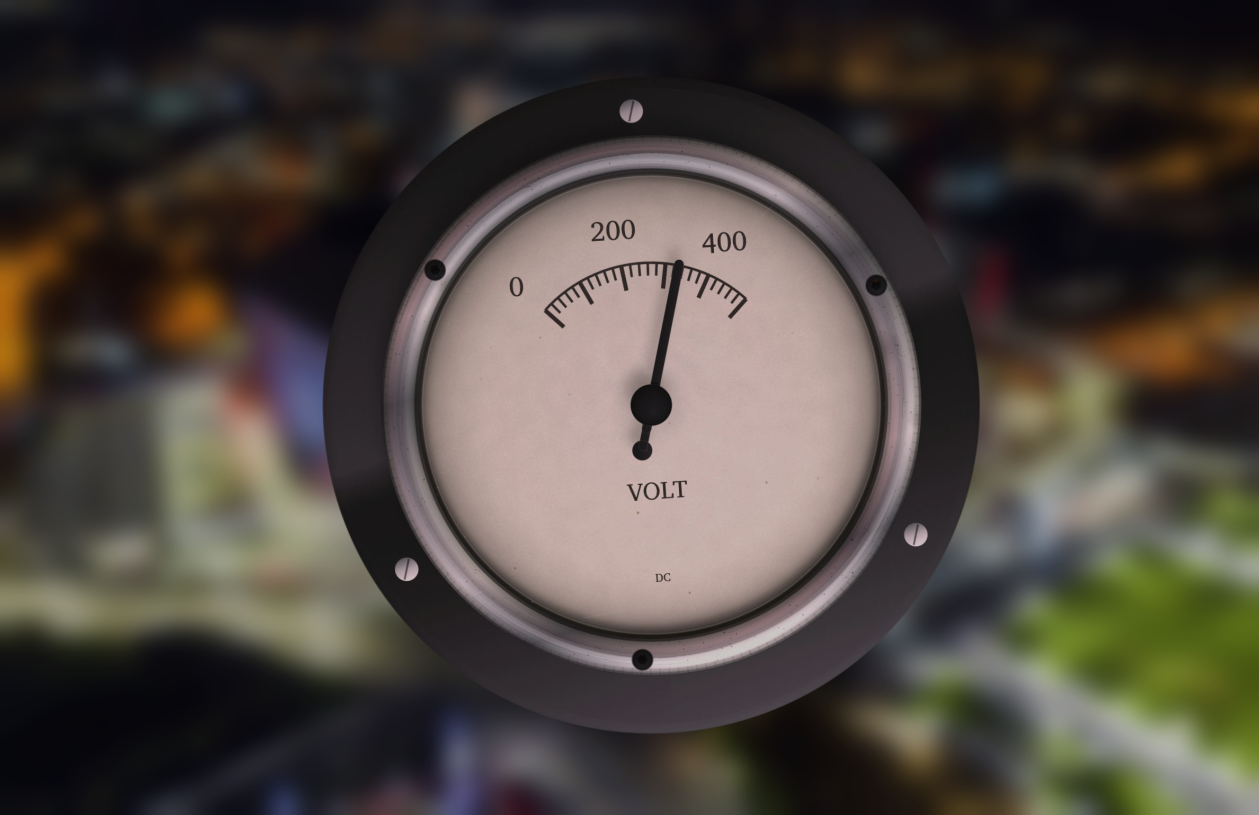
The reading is 330 V
